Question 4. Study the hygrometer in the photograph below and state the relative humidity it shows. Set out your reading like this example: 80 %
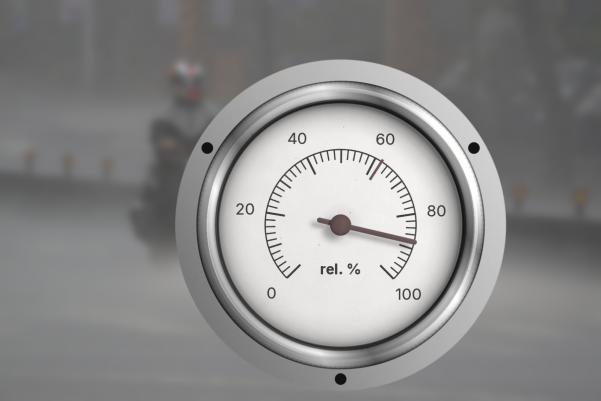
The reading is 88 %
